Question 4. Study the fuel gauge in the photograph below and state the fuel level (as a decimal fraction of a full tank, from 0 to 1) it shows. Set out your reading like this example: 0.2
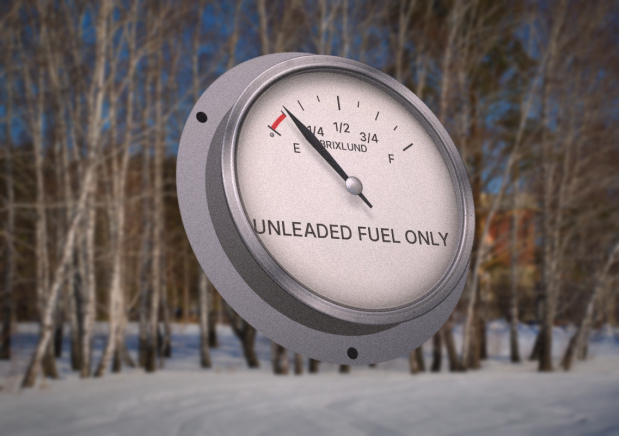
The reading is 0.125
